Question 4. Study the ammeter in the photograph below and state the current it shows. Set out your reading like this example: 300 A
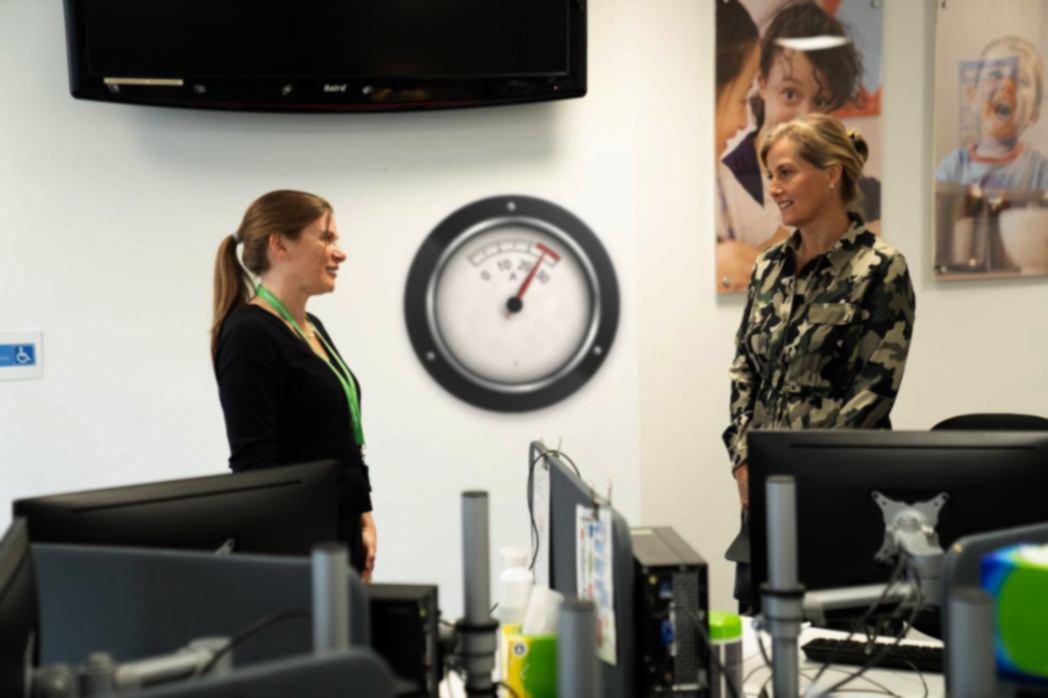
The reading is 25 A
